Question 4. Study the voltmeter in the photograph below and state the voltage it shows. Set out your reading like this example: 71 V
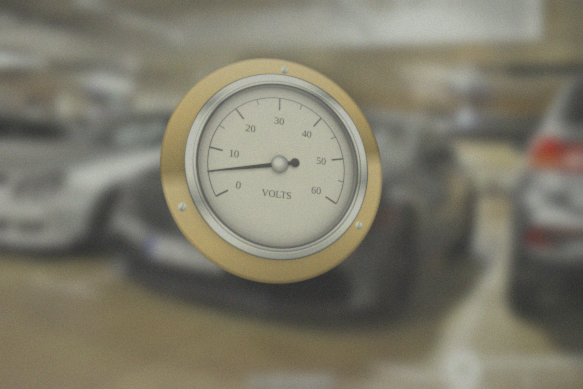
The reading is 5 V
